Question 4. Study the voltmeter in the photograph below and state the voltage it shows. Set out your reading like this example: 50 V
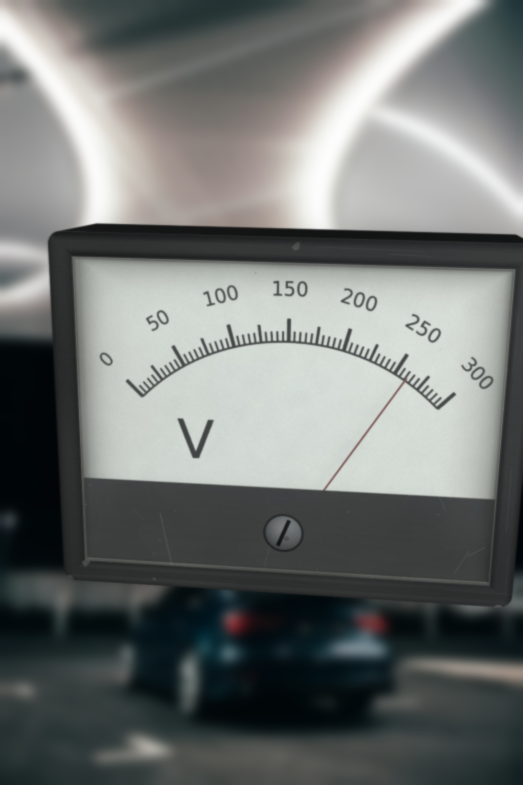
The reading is 260 V
